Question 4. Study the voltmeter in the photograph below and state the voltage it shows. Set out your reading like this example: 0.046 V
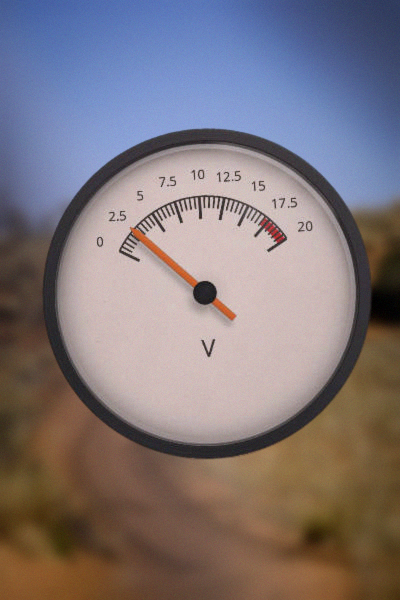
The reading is 2.5 V
